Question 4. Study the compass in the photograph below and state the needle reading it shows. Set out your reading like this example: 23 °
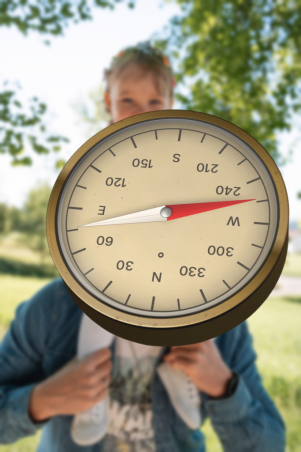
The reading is 255 °
